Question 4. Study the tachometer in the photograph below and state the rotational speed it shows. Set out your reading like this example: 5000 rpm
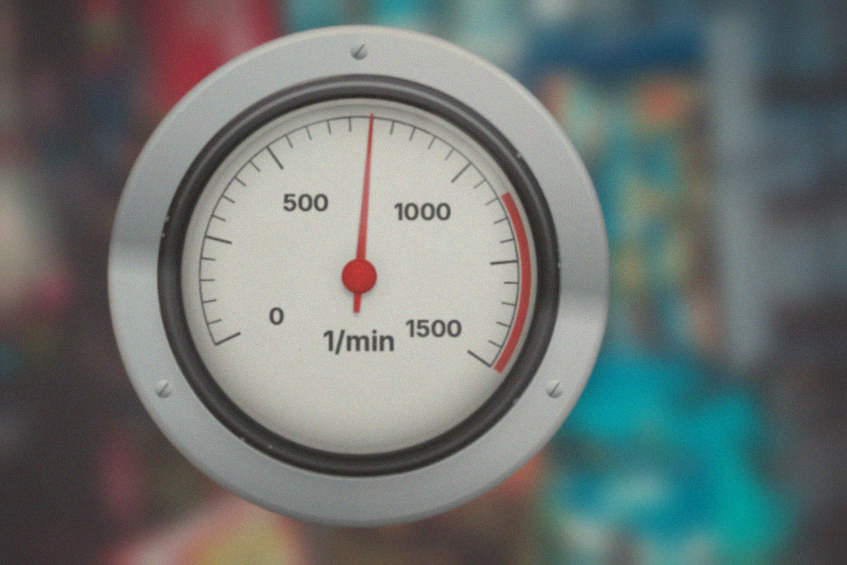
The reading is 750 rpm
